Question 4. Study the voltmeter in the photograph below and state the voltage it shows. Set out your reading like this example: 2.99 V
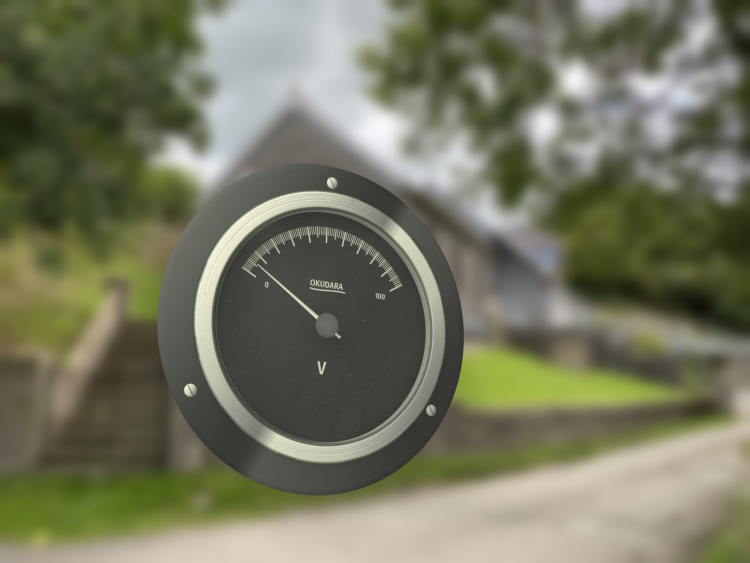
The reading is 5 V
